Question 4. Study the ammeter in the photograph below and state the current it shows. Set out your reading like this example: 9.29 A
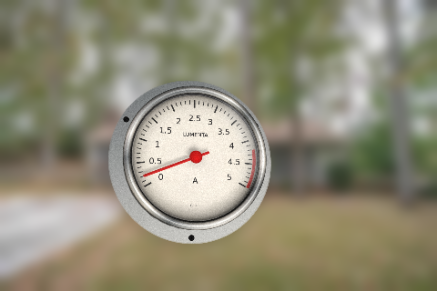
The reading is 0.2 A
